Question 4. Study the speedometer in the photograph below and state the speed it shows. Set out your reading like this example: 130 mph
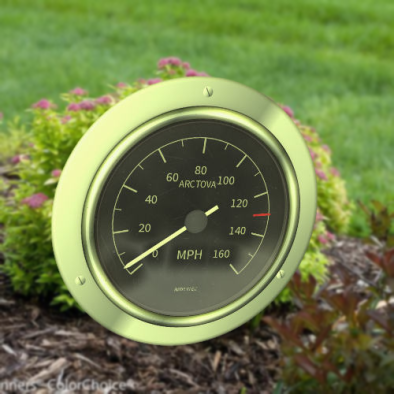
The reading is 5 mph
